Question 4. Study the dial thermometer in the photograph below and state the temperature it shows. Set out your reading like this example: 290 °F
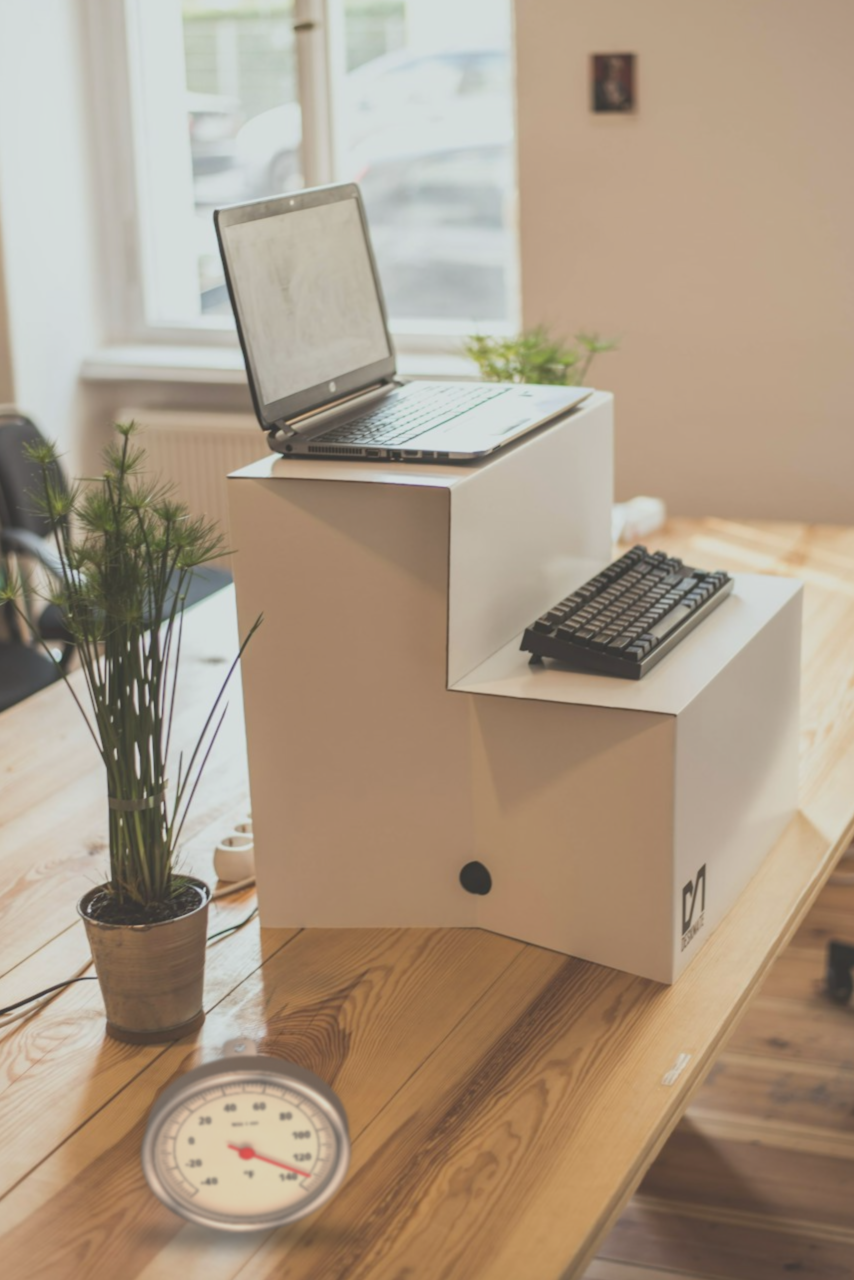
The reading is 130 °F
